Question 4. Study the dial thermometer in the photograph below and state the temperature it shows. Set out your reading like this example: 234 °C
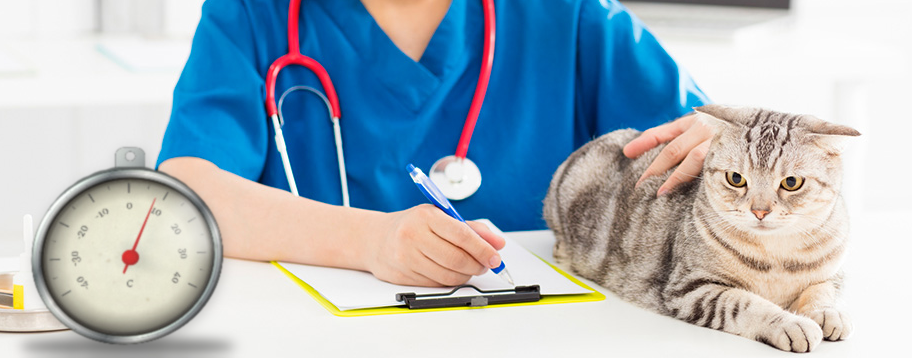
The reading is 7.5 °C
